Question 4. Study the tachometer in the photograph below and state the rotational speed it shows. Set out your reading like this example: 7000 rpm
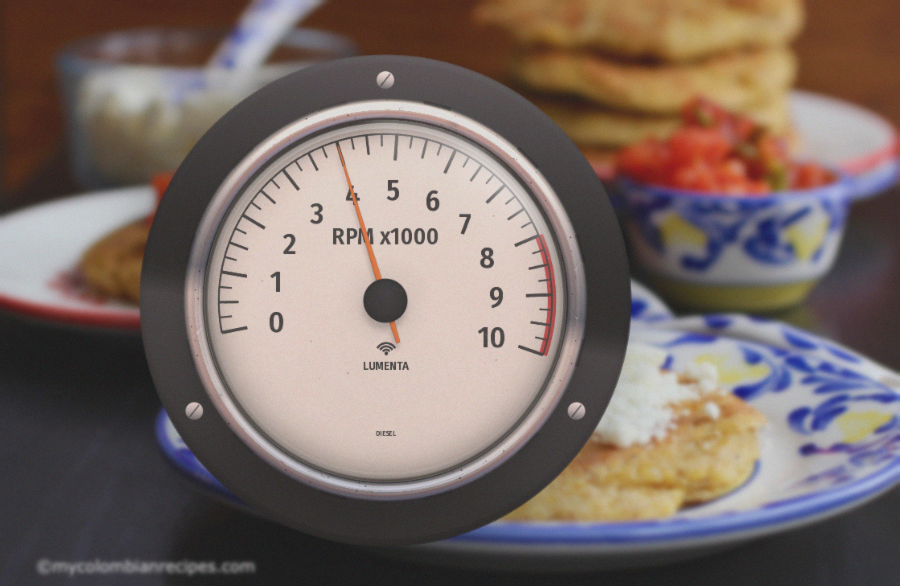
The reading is 4000 rpm
